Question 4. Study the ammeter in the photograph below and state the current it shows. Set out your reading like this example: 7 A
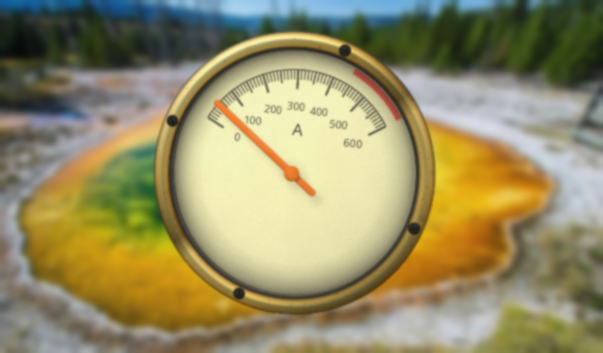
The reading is 50 A
